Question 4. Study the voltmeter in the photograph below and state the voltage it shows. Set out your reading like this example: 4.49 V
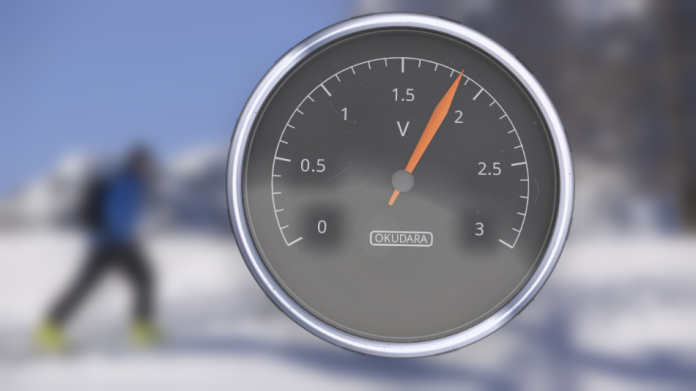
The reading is 1.85 V
